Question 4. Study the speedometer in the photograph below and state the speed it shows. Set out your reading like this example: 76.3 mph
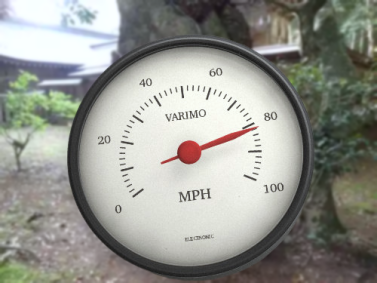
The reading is 82 mph
